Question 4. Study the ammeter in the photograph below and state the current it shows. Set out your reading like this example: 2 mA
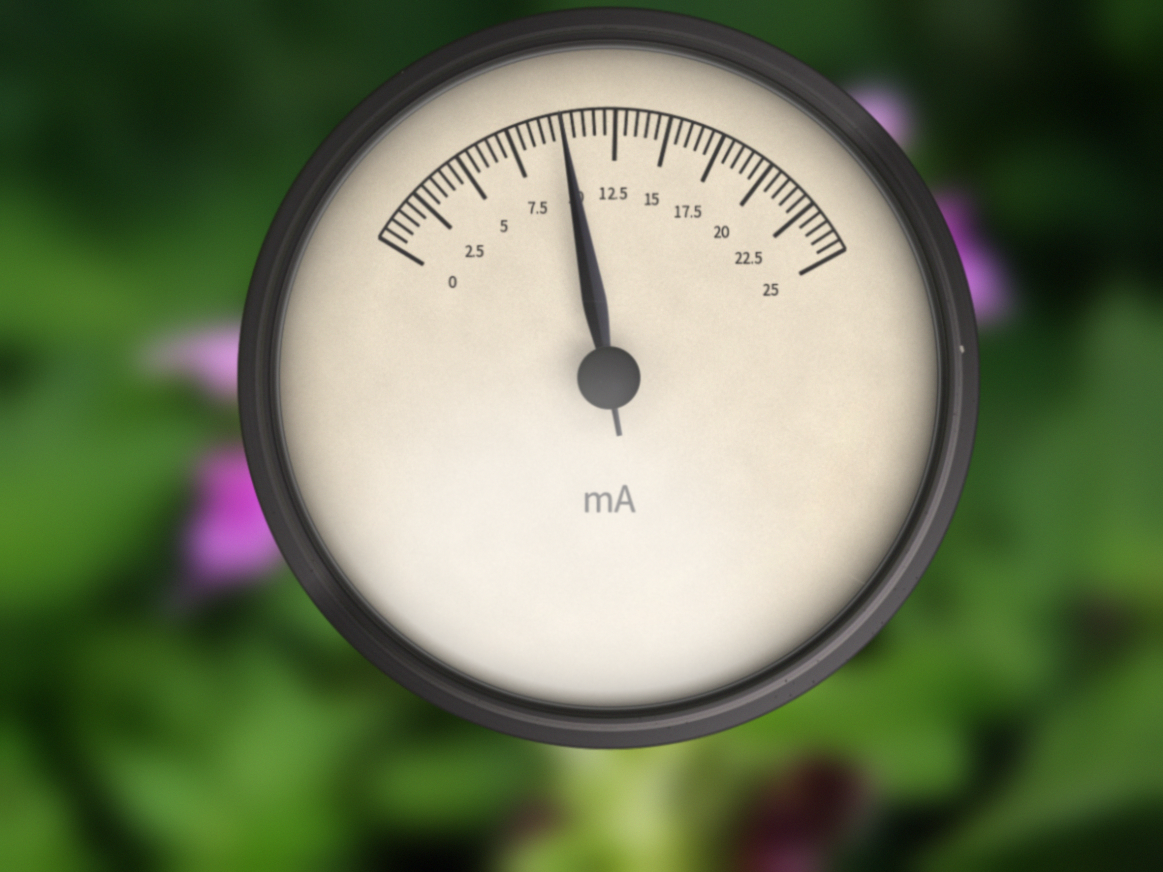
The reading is 10 mA
